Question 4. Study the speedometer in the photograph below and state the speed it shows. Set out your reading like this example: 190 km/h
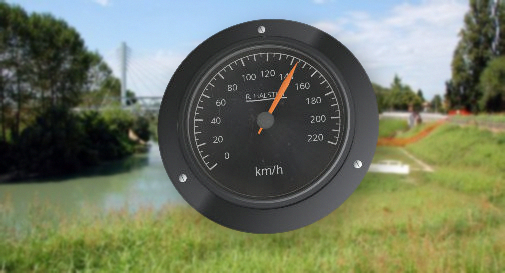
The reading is 145 km/h
